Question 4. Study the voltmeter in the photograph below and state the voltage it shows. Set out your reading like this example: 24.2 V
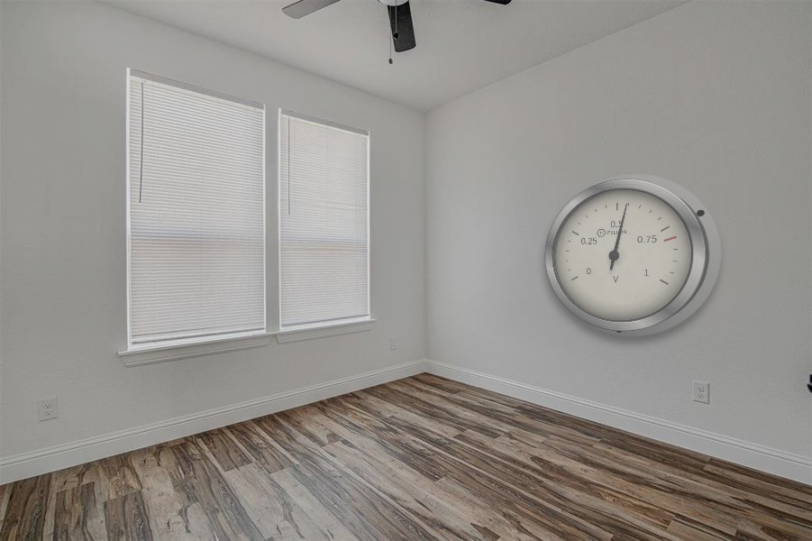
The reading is 0.55 V
